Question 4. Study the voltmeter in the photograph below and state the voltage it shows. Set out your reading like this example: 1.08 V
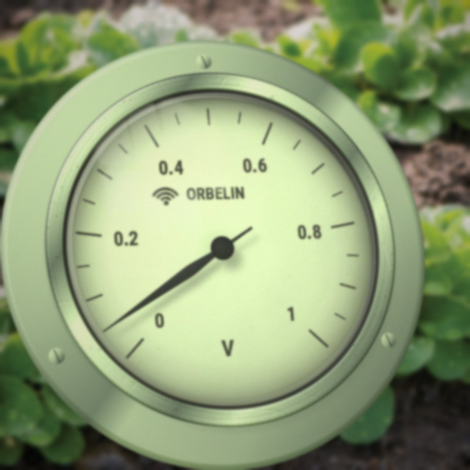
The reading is 0.05 V
